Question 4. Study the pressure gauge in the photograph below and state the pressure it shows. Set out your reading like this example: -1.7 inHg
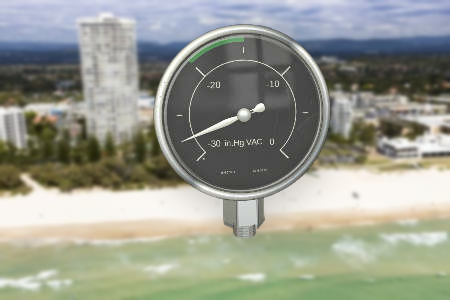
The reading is -27.5 inHg
